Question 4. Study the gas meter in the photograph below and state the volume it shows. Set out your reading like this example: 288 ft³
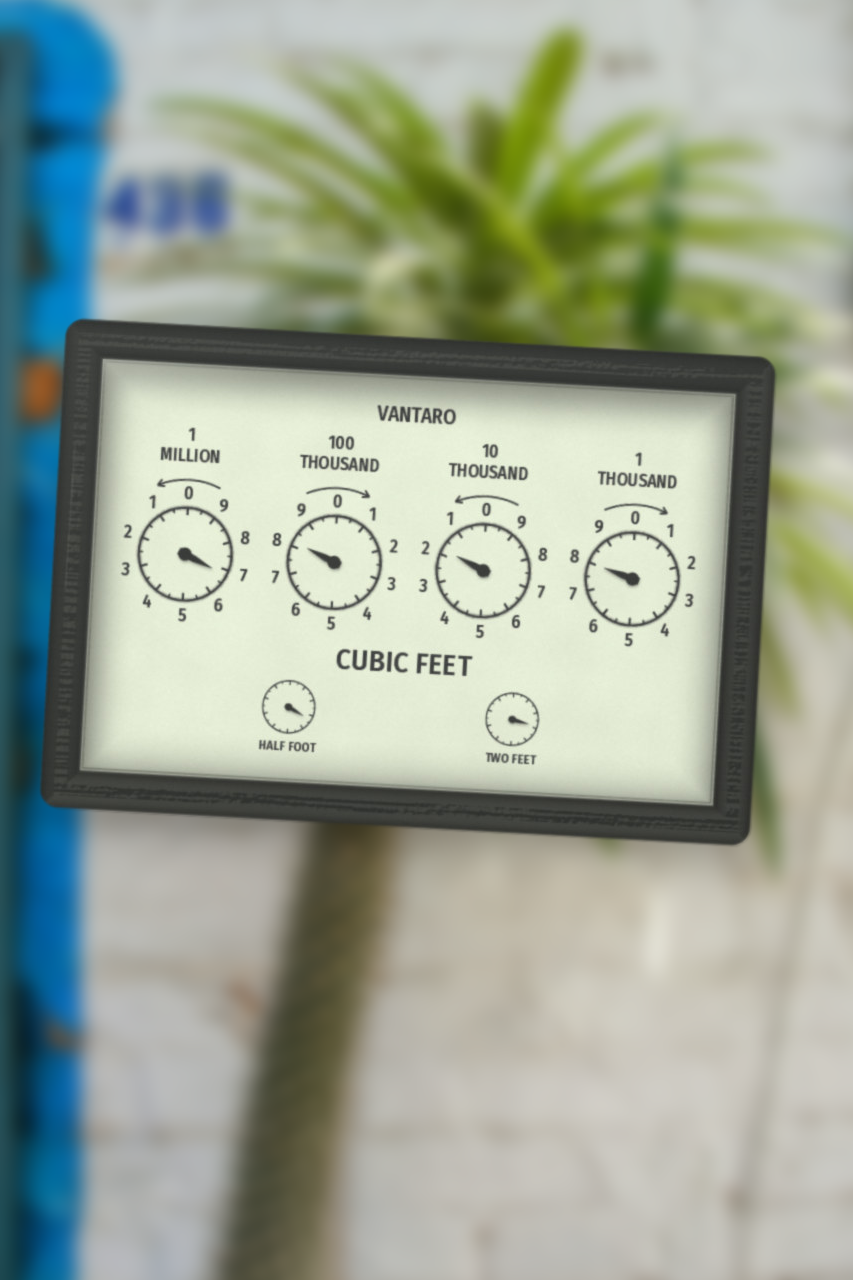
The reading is 681800 ft³
